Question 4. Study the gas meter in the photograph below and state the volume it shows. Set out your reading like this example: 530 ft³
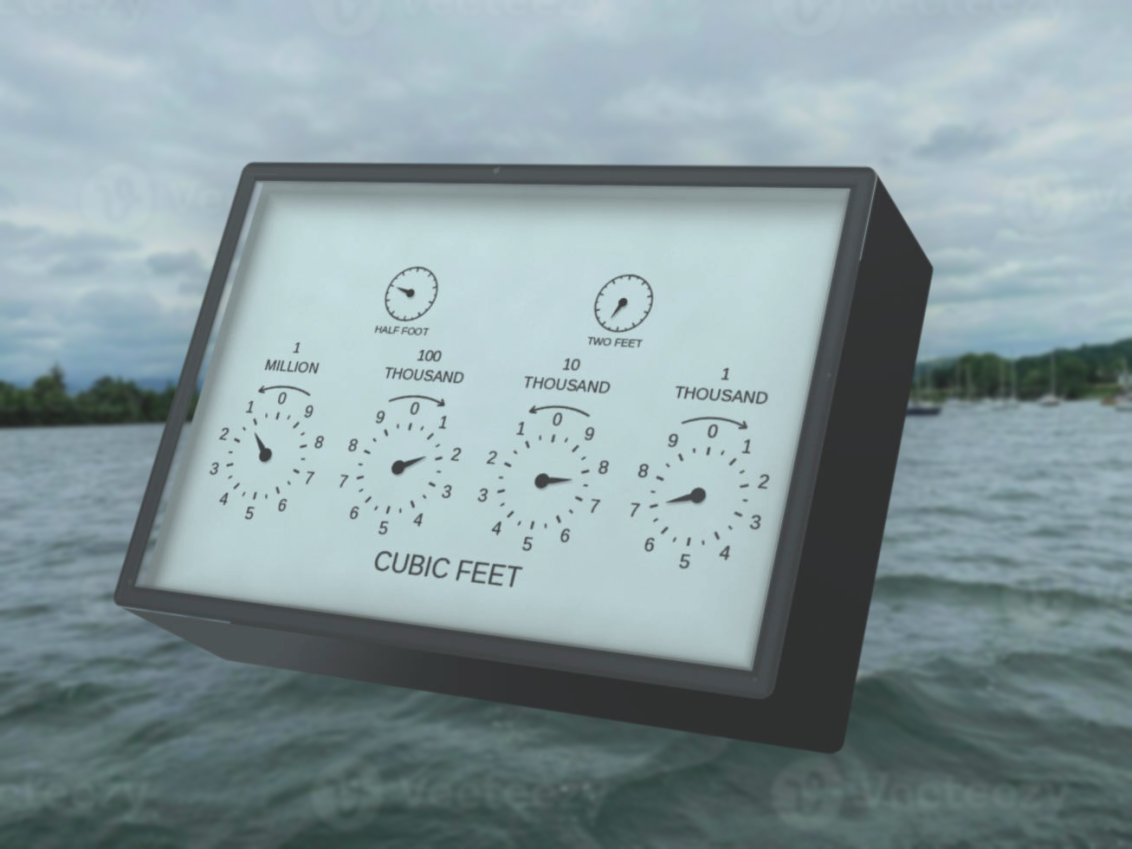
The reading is 117700 ft³
